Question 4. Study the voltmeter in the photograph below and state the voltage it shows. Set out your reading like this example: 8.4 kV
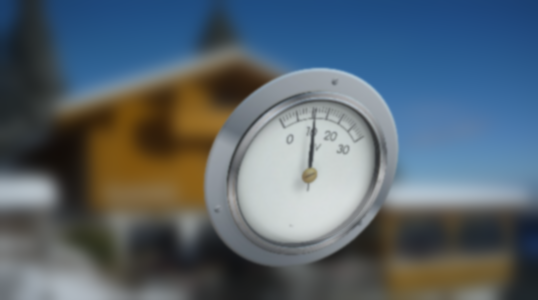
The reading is 10 kV
